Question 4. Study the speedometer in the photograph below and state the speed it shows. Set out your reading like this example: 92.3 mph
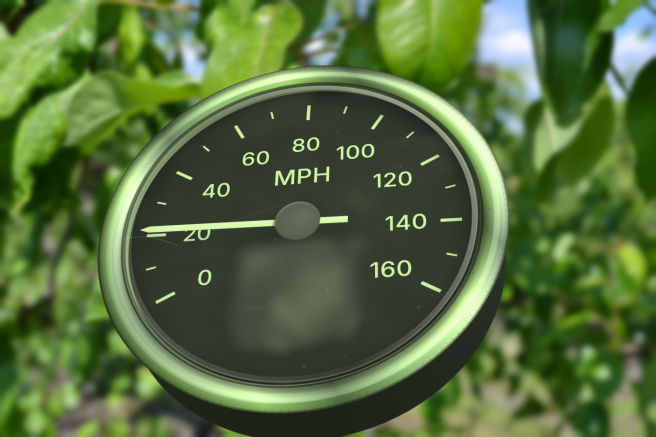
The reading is 20 mph
